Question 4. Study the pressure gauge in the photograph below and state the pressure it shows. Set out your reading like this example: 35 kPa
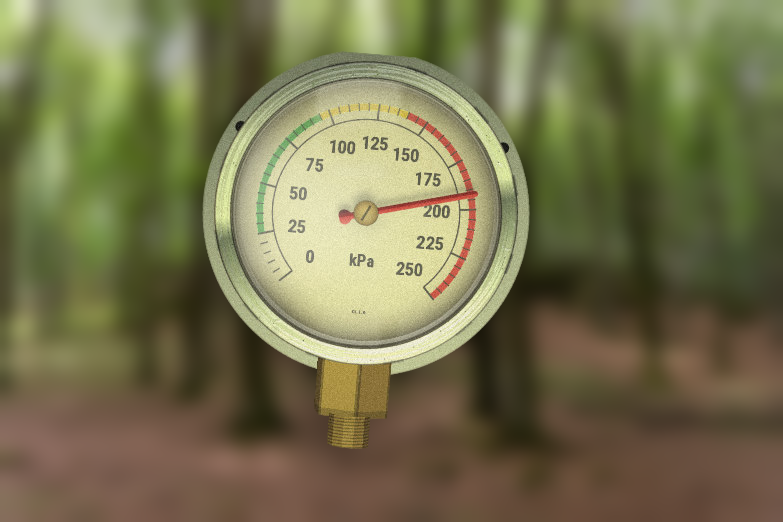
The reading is 192.5 kPa
